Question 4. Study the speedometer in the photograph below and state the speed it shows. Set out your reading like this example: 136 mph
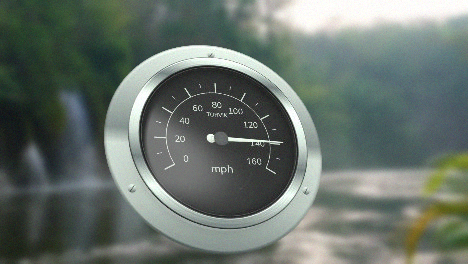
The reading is 140 mph
